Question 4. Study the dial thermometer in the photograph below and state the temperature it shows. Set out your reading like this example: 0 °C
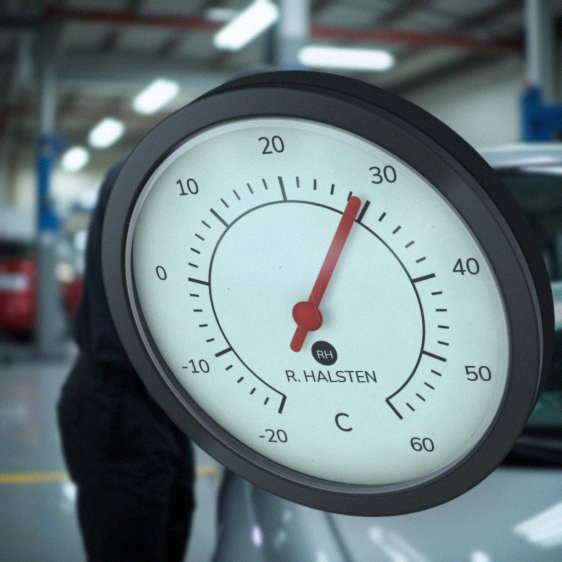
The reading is 29 °C
